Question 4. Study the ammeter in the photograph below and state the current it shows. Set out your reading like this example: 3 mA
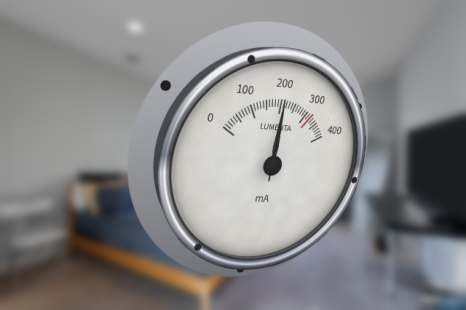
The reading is 200 mA
